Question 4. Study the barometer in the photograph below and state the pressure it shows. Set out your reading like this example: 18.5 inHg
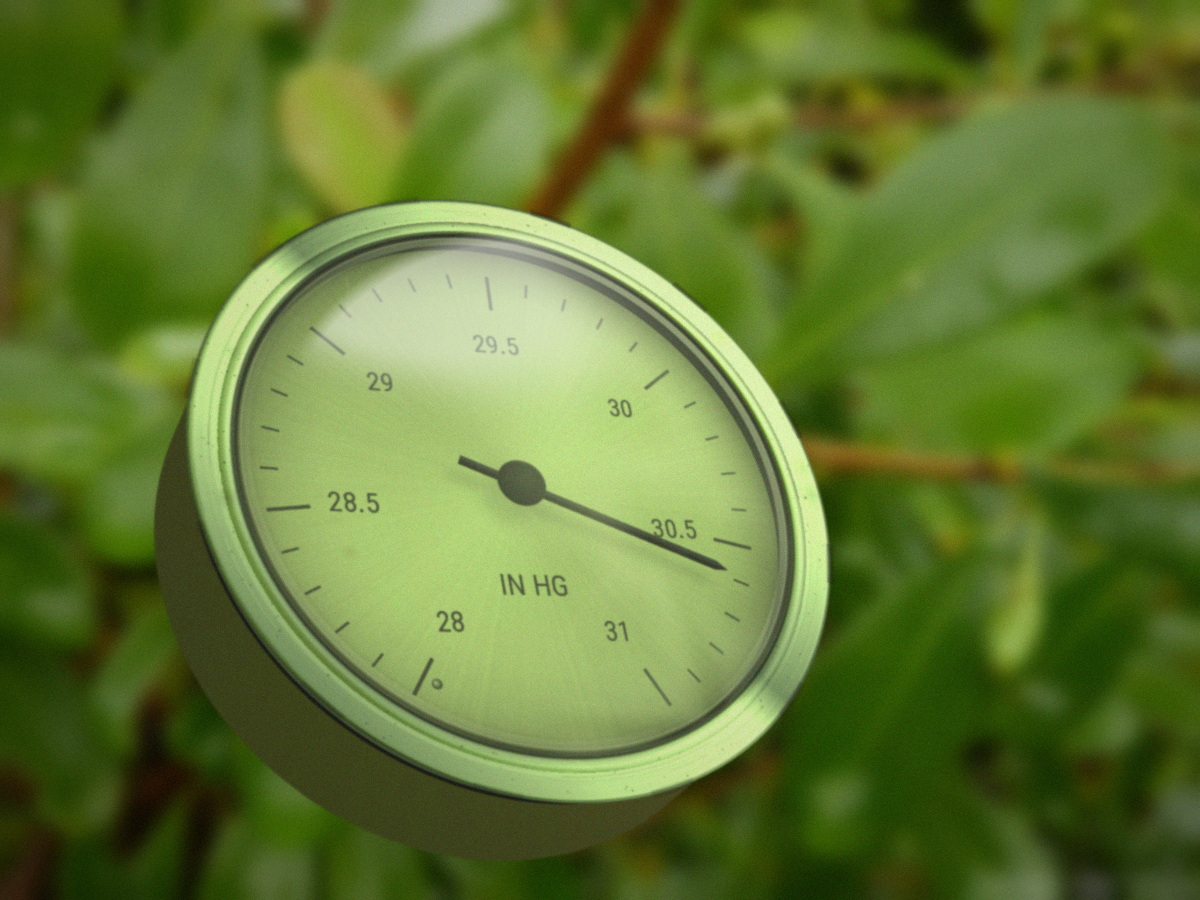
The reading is 30.6 inHg
